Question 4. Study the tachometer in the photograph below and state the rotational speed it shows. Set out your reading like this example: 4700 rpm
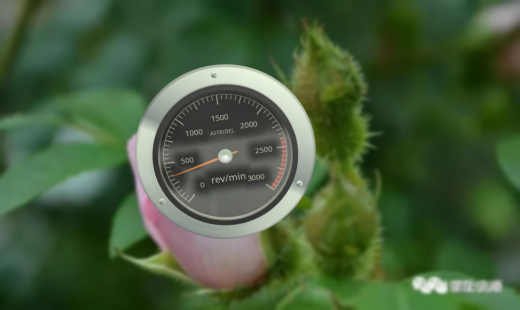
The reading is 350 rpm
